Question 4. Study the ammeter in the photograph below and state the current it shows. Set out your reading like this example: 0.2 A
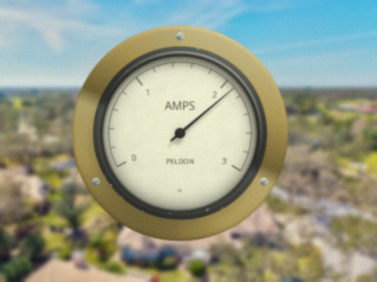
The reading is 2.1 A
